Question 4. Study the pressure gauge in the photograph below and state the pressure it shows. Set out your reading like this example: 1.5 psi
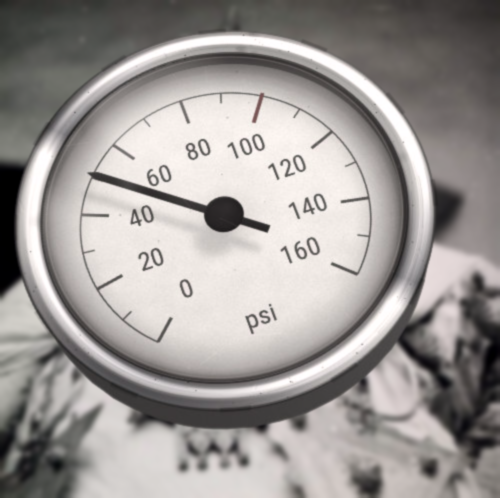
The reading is 50 psi
